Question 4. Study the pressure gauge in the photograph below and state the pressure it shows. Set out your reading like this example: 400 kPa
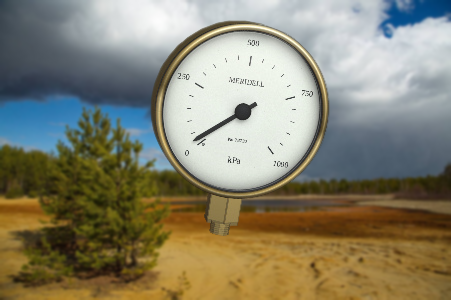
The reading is 25 kPa
